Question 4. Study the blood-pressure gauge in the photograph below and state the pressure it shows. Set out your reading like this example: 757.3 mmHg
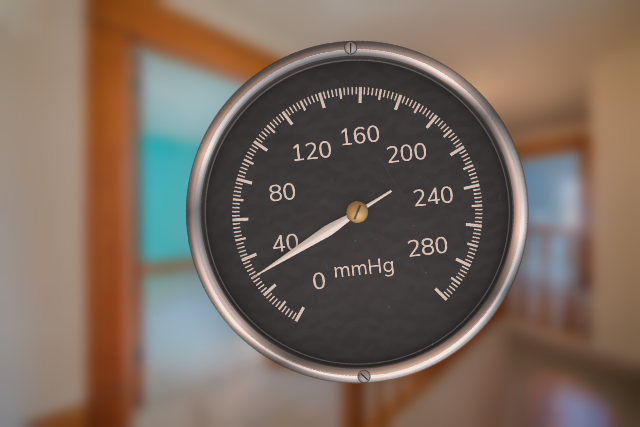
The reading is 30 mmHg
